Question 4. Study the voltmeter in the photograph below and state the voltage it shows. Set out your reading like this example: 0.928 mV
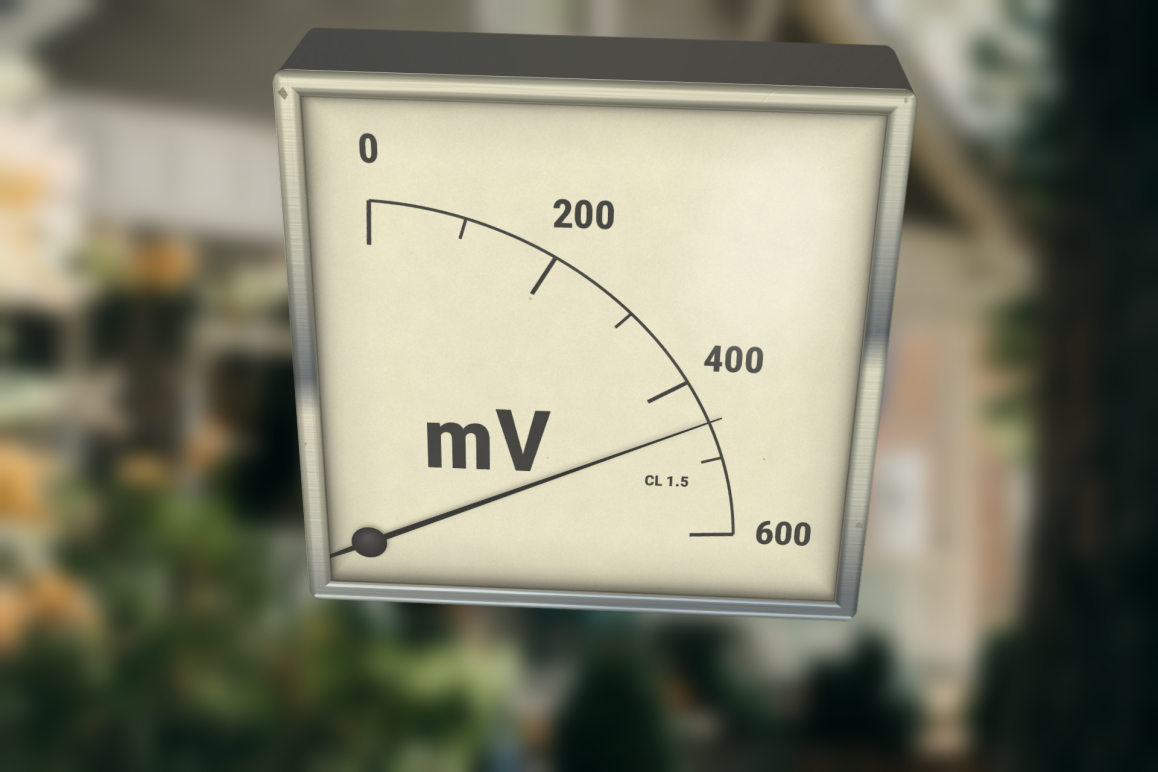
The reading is 450 mV
